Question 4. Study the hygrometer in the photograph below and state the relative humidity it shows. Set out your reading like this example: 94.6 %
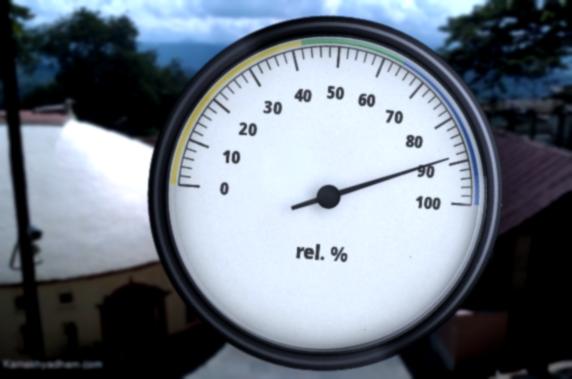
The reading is 88 %
